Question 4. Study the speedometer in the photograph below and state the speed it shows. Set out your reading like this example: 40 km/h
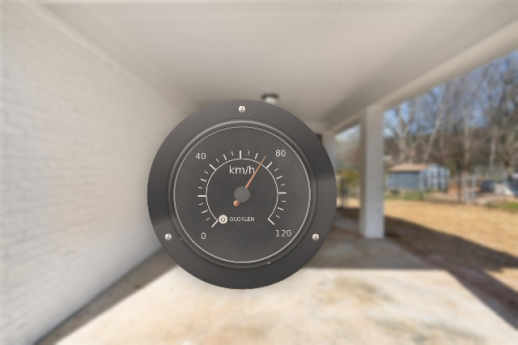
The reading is 75 km/h
